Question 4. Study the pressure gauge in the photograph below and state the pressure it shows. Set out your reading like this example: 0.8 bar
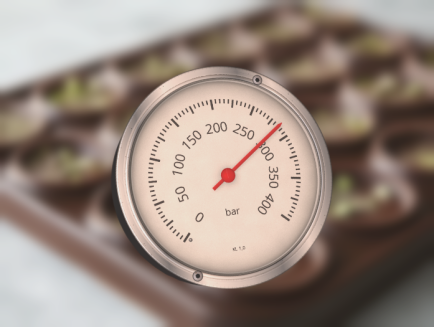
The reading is 285 bar
